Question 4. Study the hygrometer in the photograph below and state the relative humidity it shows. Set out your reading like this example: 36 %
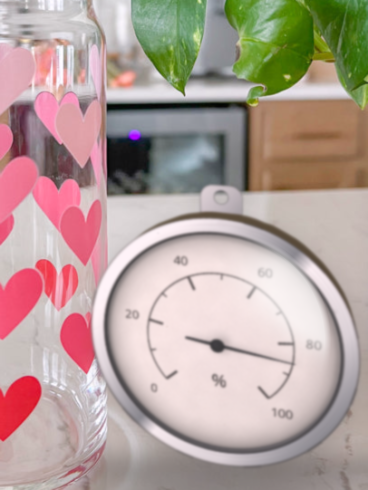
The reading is 85 %
